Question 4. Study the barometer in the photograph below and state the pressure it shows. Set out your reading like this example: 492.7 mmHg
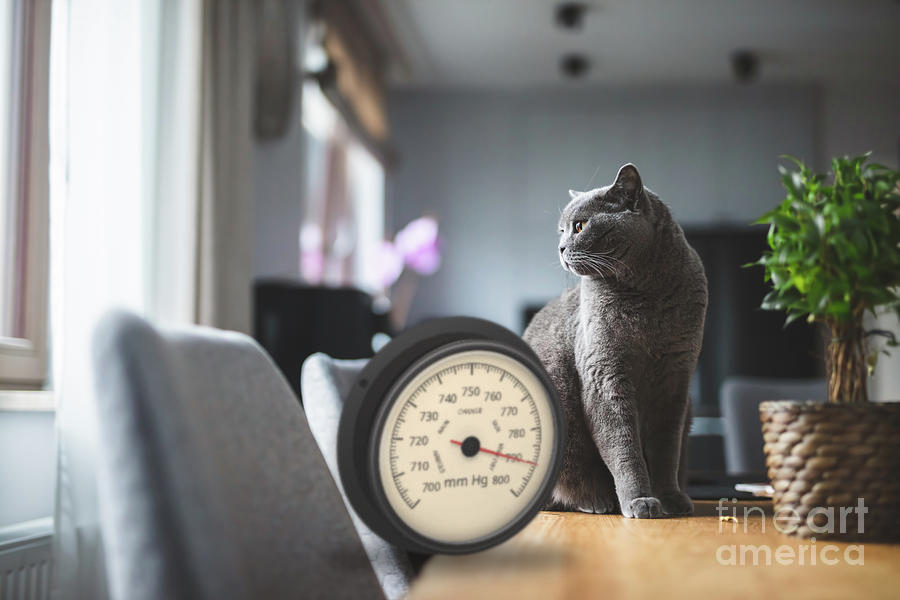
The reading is 790 mmHg
